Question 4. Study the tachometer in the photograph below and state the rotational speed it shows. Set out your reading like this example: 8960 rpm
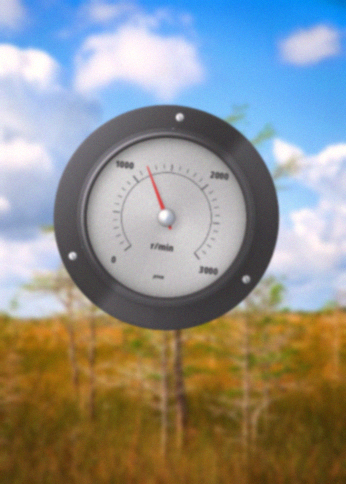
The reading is 1200 rpm
